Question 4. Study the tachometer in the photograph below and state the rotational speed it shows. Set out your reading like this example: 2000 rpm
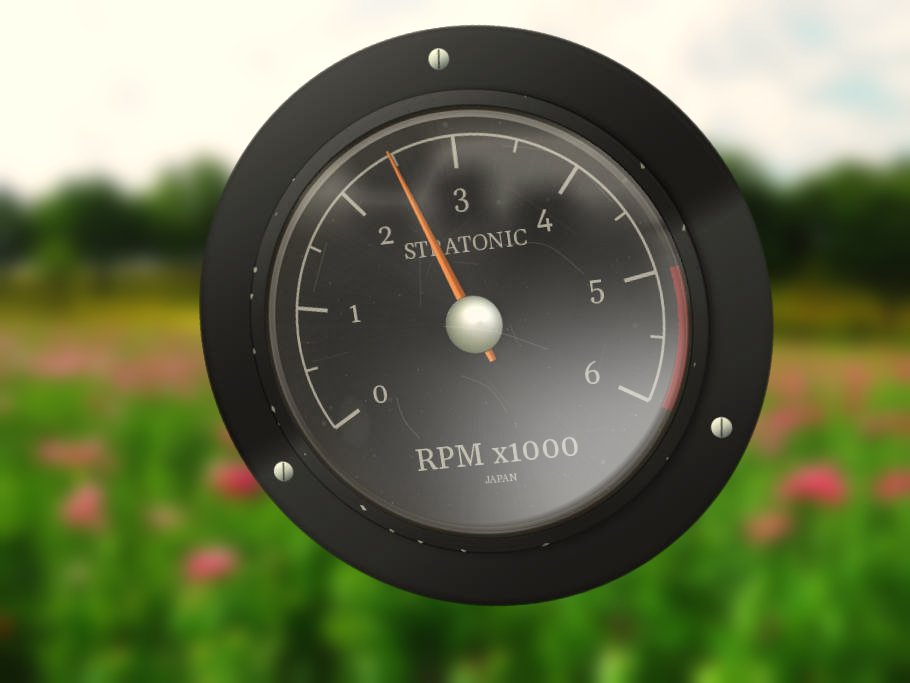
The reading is 2500 rpm
